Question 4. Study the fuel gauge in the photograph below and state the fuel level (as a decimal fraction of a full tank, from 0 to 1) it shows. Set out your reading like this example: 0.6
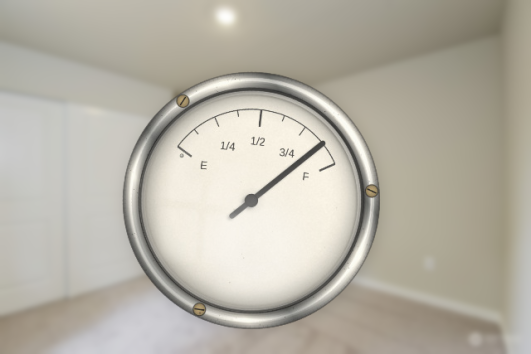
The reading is 0.875
